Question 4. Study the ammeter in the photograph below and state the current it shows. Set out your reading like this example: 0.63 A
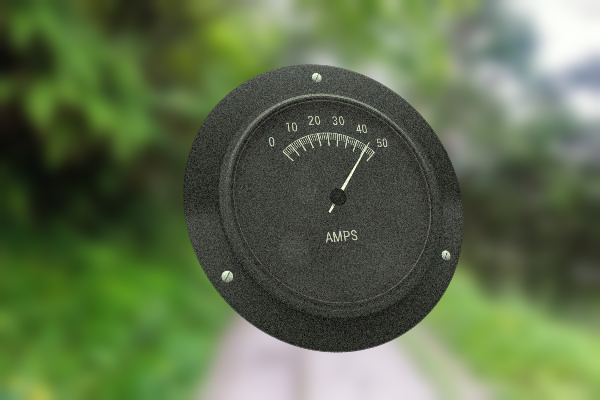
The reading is 45 A
